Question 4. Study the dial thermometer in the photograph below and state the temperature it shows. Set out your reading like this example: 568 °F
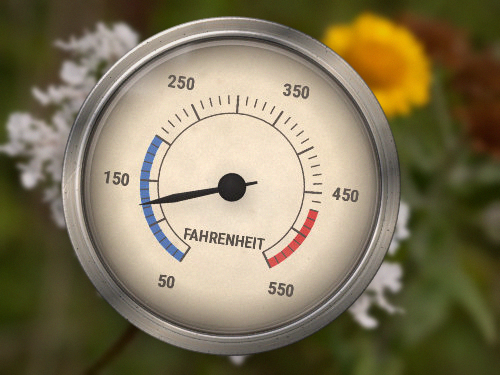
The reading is 125 °F
